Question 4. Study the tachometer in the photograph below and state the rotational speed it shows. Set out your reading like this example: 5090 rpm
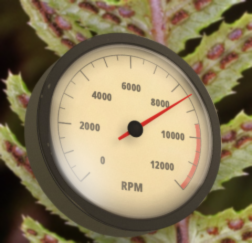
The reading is 8500 rpm
